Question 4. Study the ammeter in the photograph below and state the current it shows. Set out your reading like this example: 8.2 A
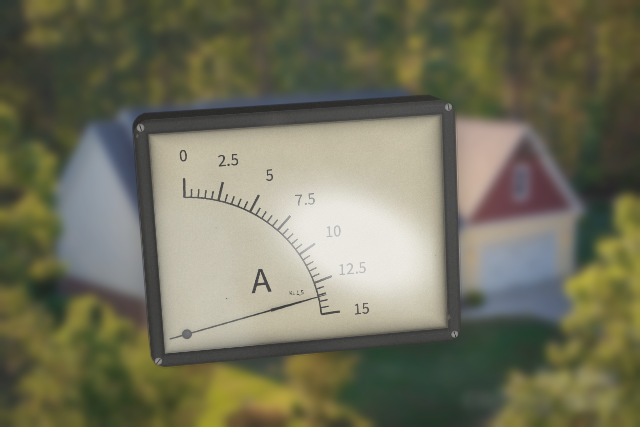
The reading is 13.5 A
